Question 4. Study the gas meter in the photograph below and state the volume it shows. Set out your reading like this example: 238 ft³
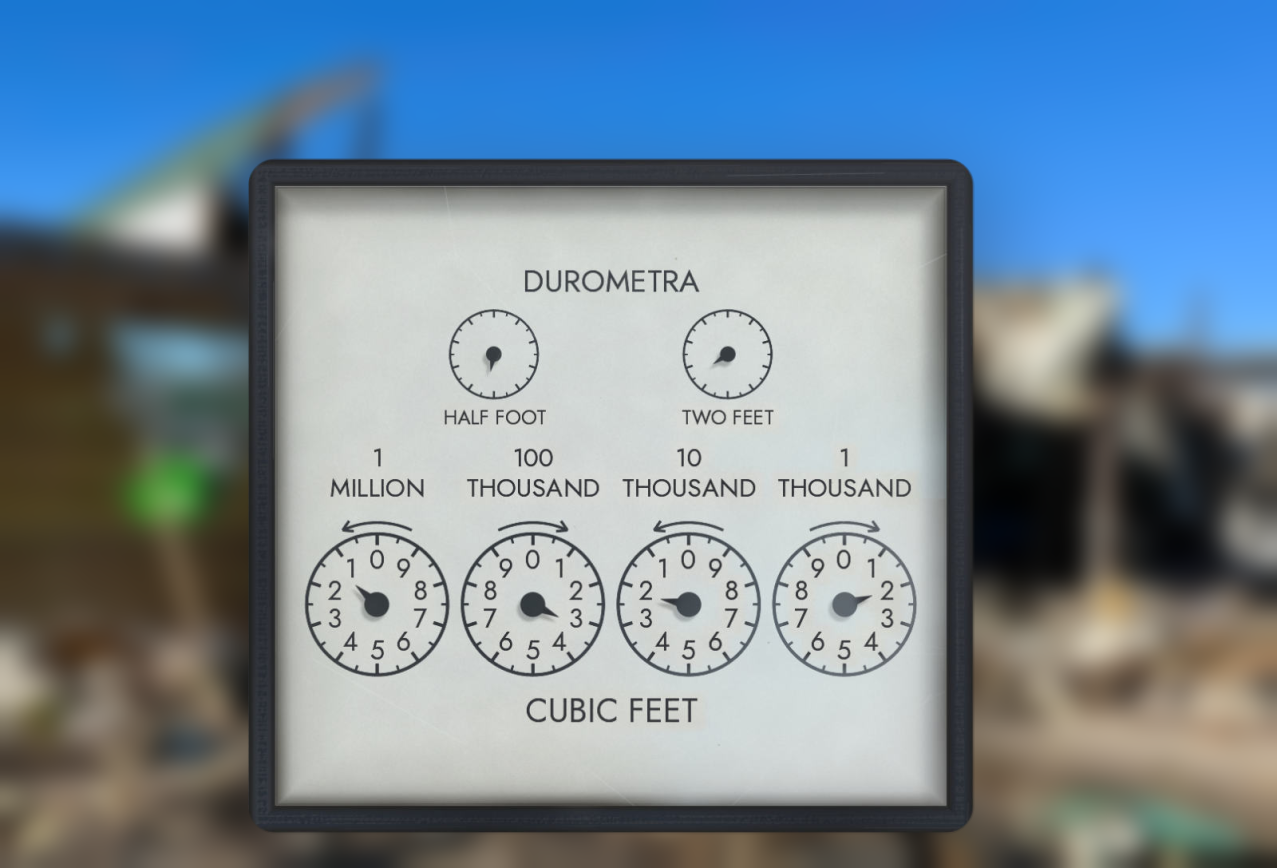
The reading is 132200 ft³
